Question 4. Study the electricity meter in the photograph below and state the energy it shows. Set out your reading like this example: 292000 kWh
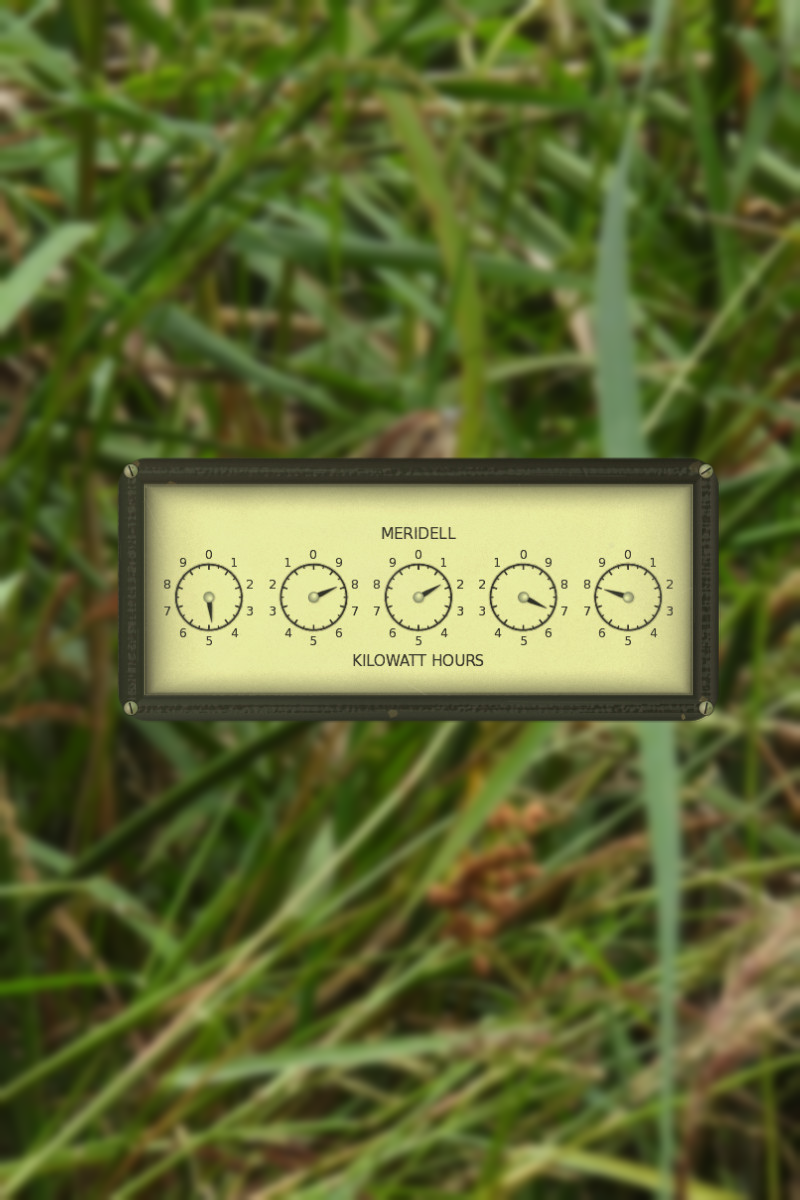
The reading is 48168 kWh
